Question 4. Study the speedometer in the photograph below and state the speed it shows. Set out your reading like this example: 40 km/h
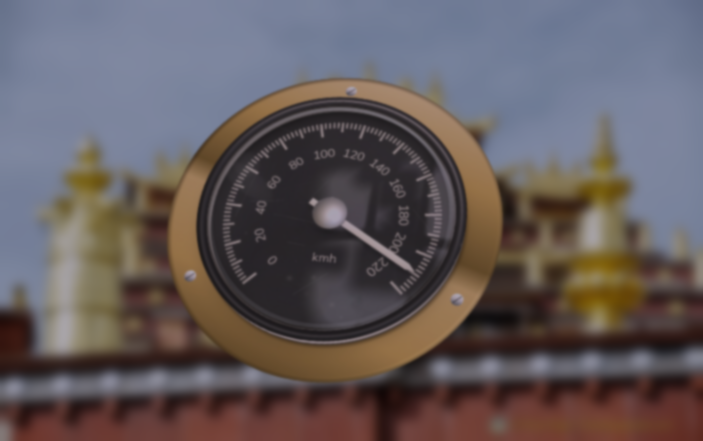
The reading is 210 km/h
